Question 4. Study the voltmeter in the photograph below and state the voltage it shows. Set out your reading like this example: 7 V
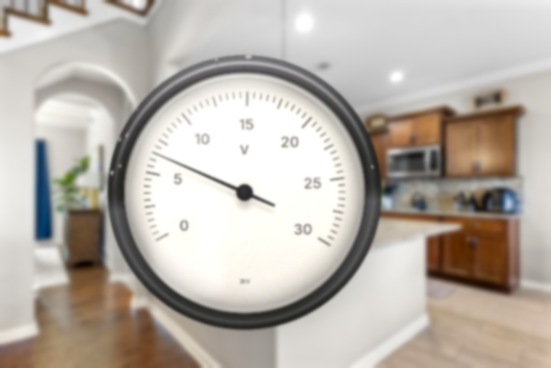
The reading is 6.5 V
